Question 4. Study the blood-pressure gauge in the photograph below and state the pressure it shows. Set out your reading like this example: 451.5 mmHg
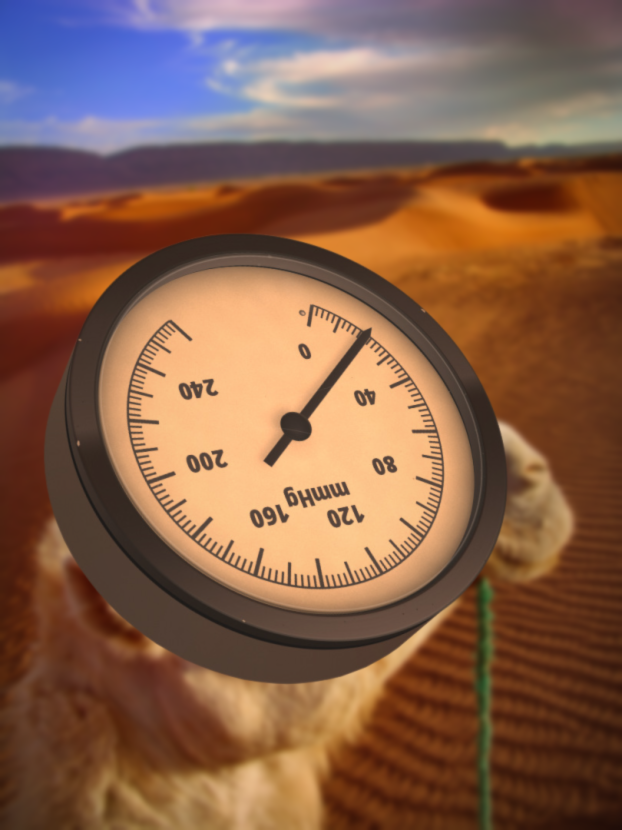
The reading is 20 mmHg
